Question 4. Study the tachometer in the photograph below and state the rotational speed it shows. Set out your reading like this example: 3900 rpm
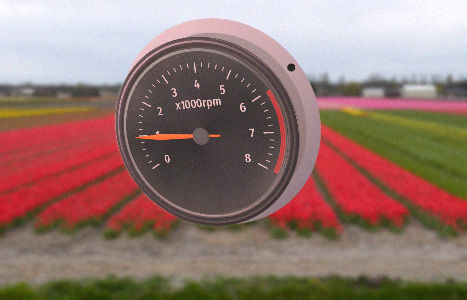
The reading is 1000 rpm
